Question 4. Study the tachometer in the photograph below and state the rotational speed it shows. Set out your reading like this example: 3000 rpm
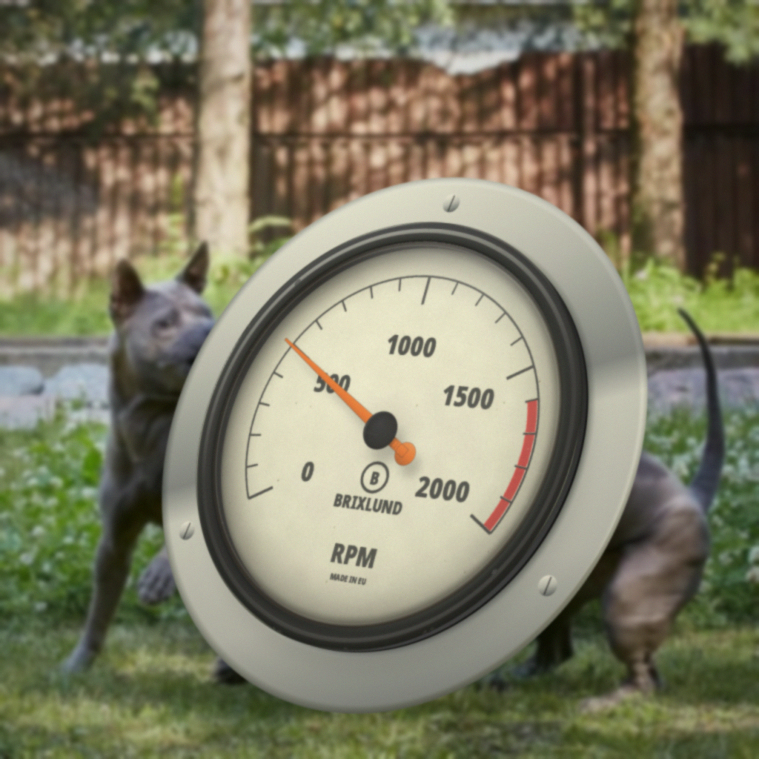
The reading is 500 rpm
